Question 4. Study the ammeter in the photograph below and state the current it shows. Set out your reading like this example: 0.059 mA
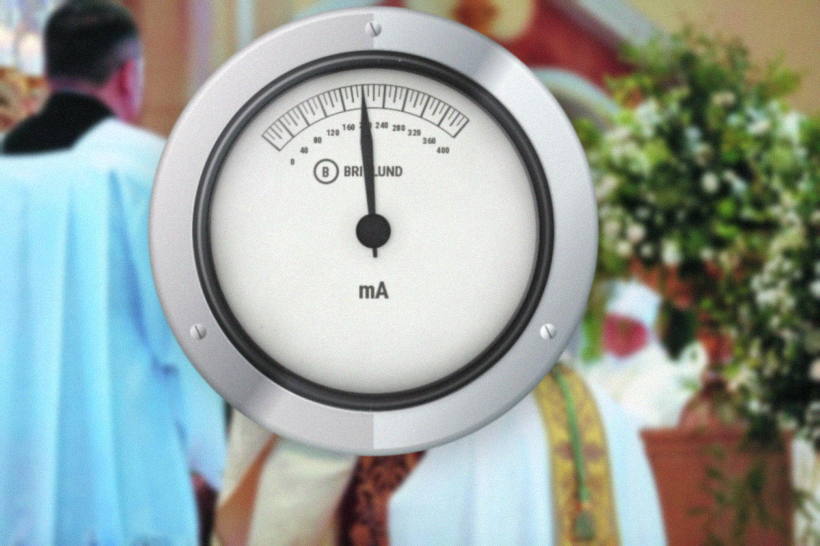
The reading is 200 mA
